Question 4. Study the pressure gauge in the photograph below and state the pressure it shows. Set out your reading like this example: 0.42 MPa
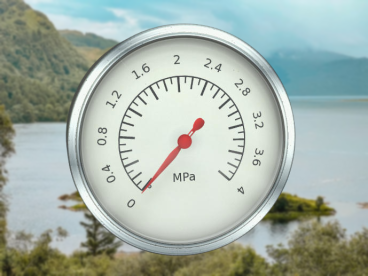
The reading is 0 MPa
